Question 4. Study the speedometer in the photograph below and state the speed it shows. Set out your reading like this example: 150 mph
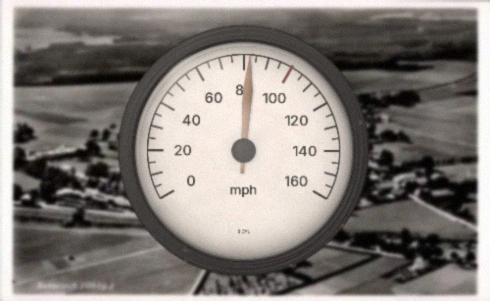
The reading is 82.5 mph
